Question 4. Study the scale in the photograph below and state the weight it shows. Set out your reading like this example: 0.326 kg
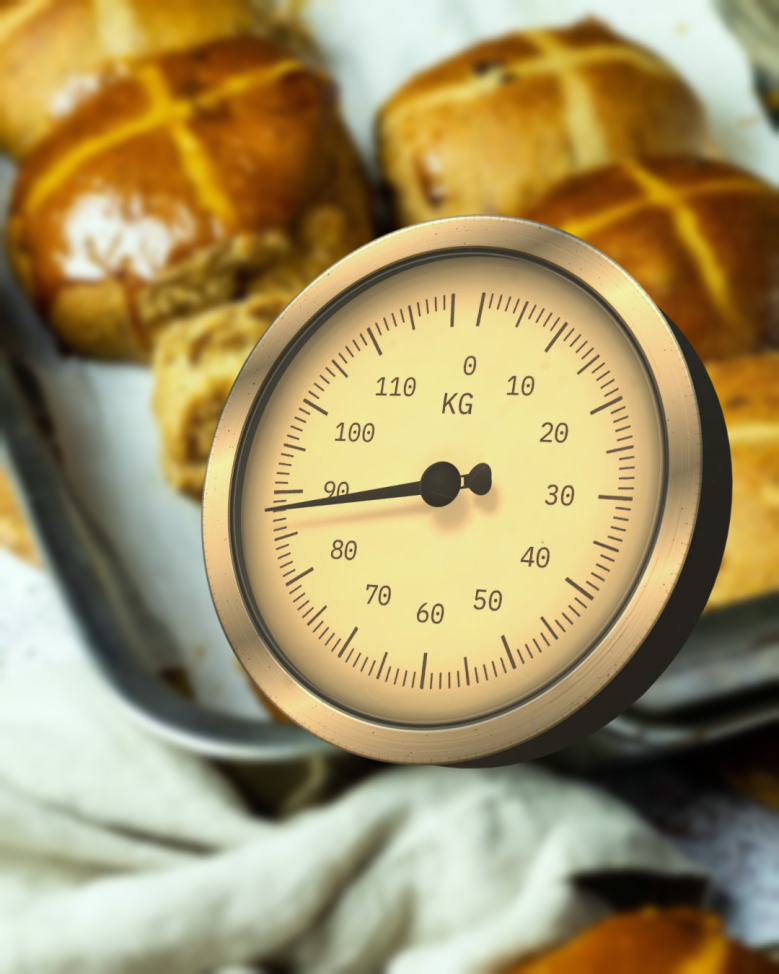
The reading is 88 kg
